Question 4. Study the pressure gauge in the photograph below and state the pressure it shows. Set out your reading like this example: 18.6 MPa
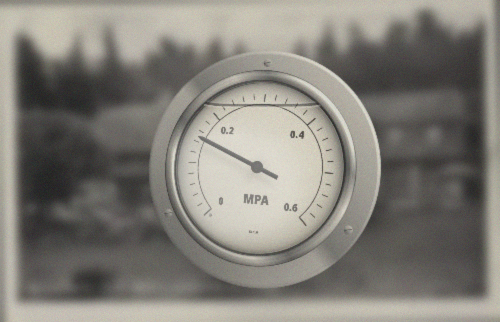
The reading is 0.15 MPa
